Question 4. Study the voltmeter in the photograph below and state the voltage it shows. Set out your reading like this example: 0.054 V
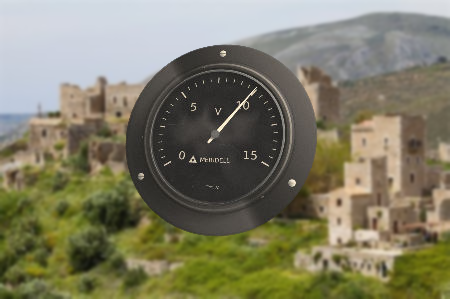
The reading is 10 V
